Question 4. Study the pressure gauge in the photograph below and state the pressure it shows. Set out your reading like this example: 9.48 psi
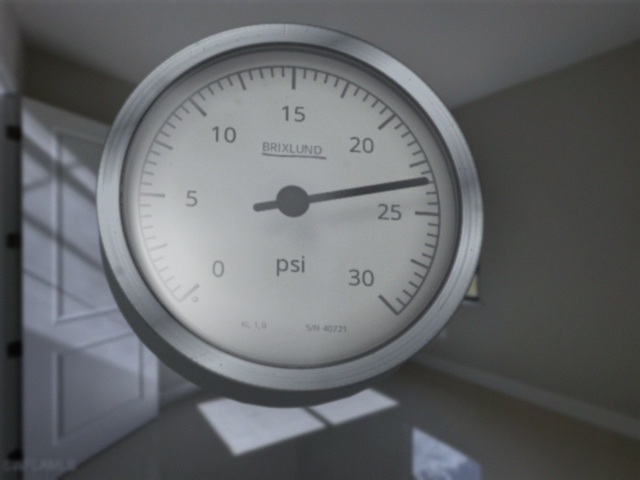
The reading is 23.5 psi
